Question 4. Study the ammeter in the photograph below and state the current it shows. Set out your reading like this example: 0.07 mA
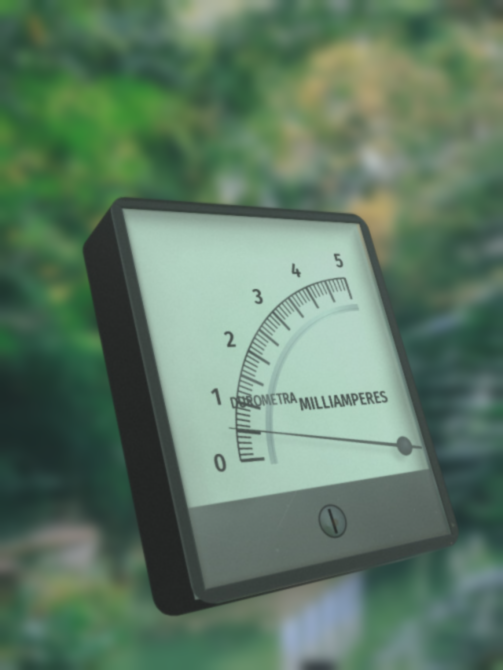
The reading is 0.5 mA
